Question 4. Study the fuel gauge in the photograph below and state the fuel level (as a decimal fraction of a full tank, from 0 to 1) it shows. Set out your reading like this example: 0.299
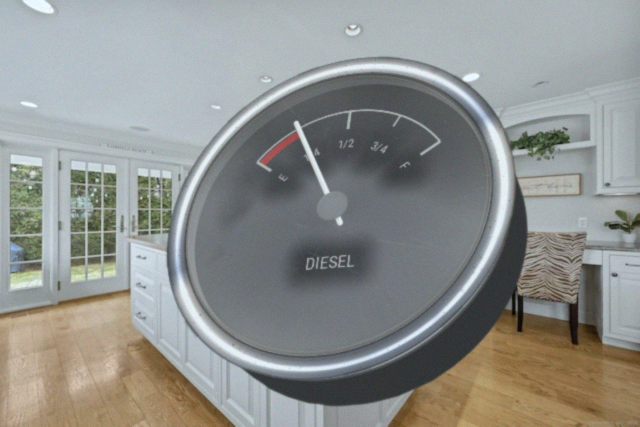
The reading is 0.25
